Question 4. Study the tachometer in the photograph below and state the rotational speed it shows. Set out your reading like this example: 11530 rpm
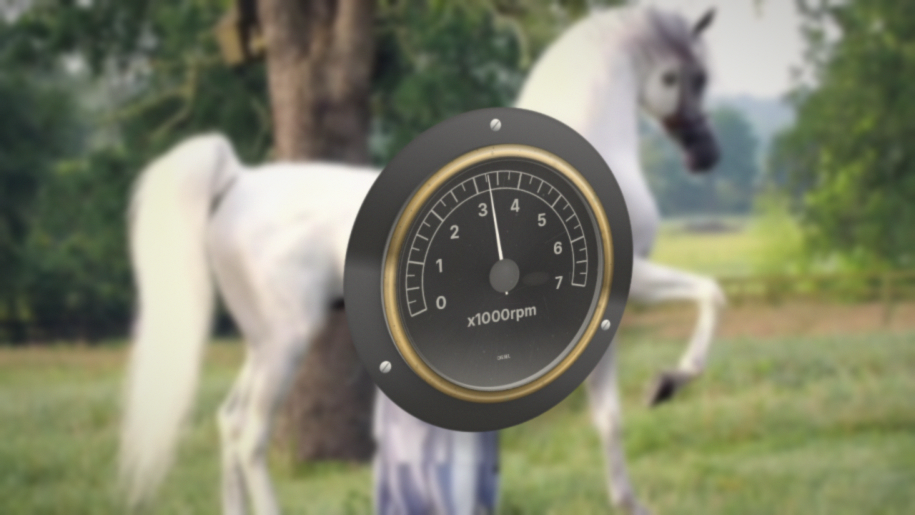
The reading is 3250 rpm
